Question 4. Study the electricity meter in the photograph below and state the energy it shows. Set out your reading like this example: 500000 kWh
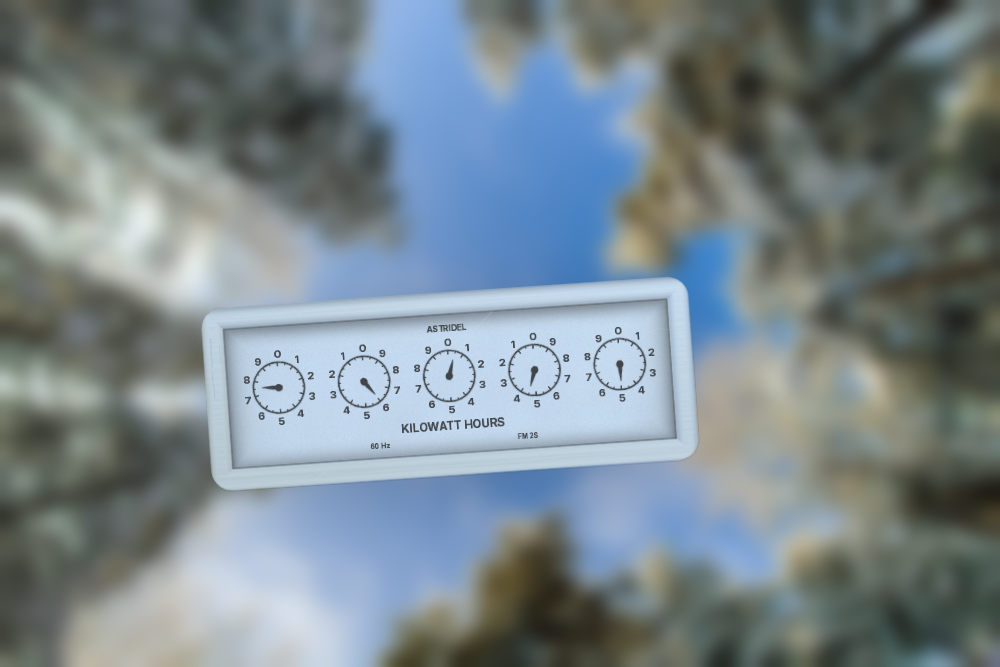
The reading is 76045 kWh
